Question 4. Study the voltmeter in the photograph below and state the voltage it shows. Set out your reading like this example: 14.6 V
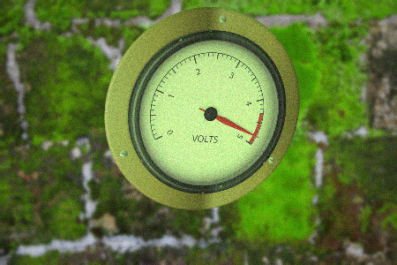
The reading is 4.8 V
